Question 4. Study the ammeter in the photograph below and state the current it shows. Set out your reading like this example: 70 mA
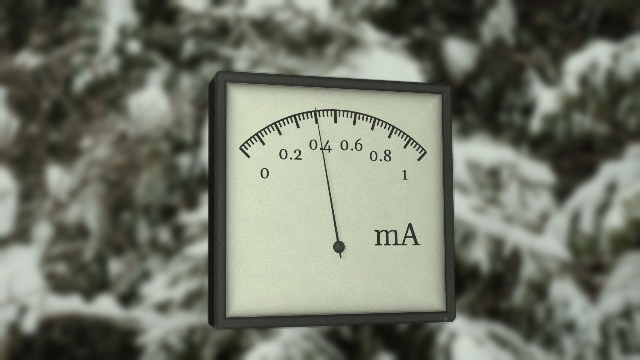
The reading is 0.4 mA
